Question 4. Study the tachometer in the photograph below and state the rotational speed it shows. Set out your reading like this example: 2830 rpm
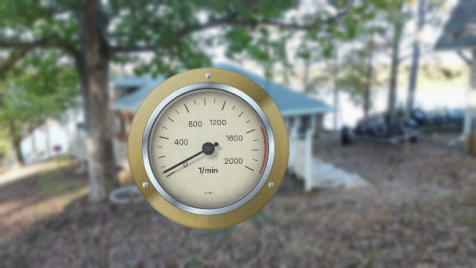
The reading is 50 rpm
